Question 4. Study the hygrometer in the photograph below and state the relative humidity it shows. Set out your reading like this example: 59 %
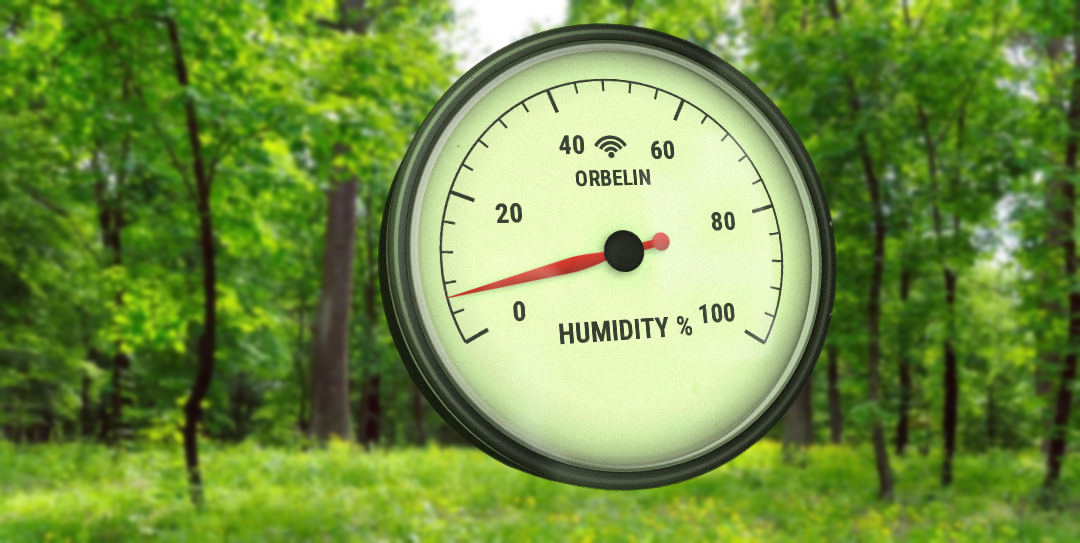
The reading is 6 %
